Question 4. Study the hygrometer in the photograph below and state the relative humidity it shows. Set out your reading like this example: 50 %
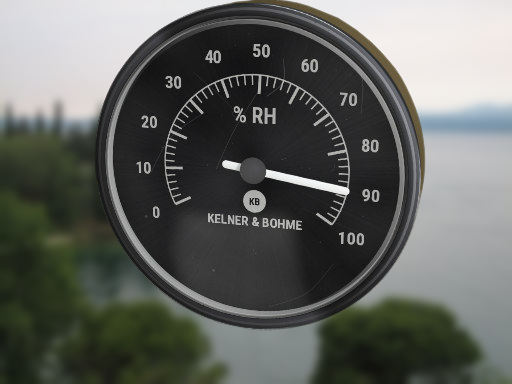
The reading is 90 %
